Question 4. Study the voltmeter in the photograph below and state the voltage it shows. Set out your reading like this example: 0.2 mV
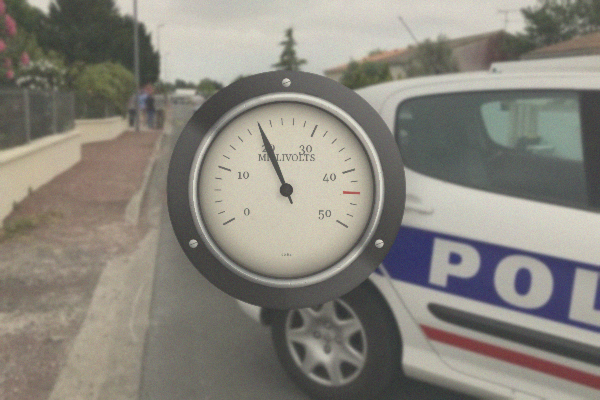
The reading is 20 mV
